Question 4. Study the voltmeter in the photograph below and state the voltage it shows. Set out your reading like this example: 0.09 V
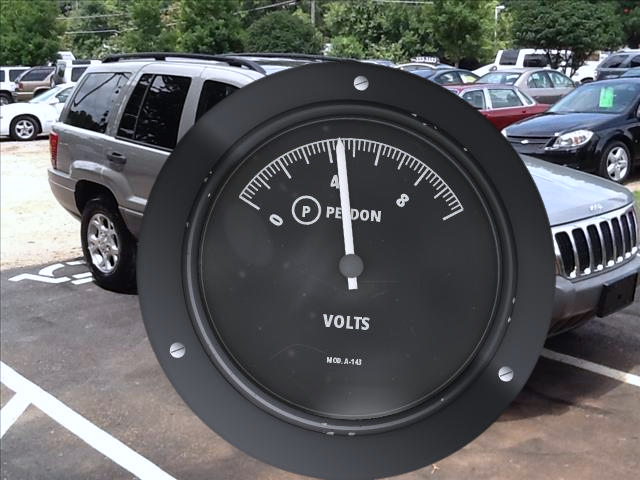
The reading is 4.4 V
